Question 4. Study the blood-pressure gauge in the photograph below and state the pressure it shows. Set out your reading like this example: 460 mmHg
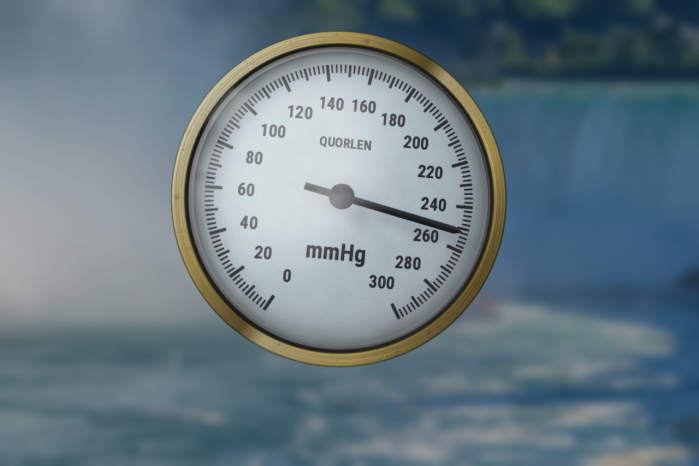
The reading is 252 mmHg
